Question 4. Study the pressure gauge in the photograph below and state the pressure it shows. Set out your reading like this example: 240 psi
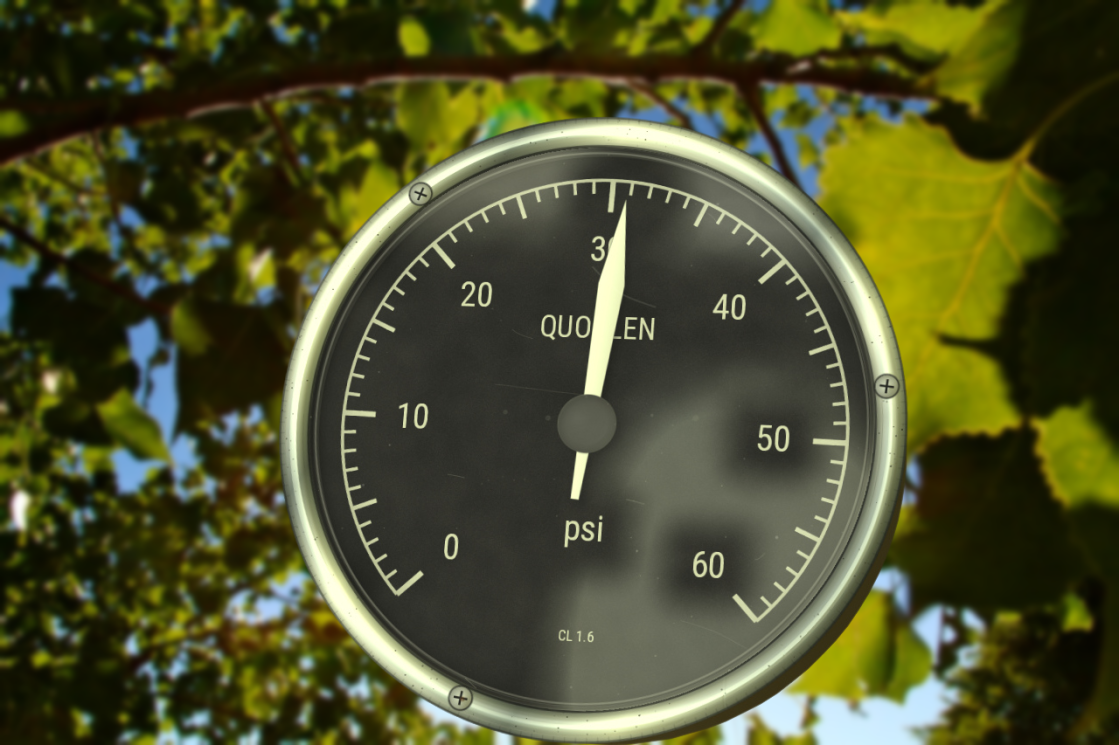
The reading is 31 psi
